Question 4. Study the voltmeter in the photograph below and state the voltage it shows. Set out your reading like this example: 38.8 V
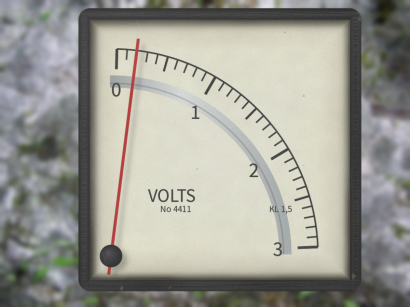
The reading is 0.2 V
